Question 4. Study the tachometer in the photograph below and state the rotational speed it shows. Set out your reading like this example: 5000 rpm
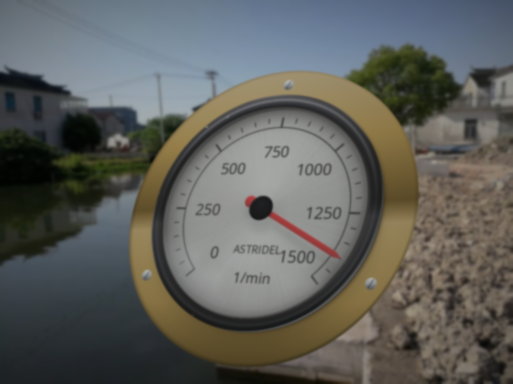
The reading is 1400 rpm
